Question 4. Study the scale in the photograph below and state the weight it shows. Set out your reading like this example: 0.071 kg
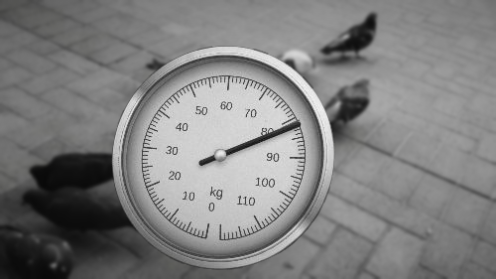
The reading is 82 kg
